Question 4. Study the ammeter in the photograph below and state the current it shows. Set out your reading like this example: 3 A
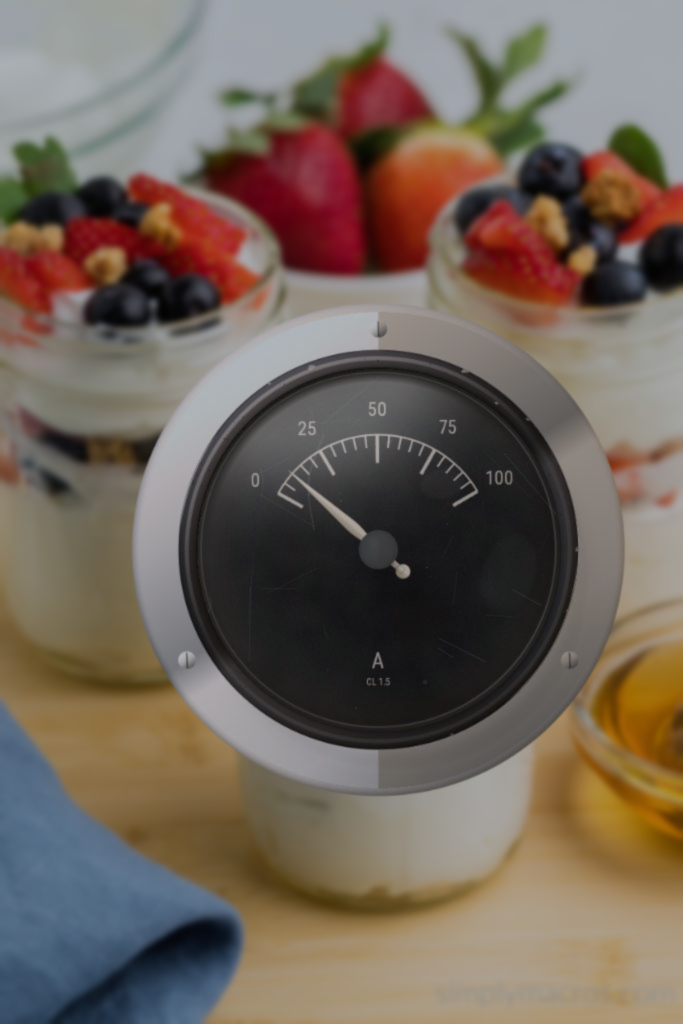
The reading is 10 A
